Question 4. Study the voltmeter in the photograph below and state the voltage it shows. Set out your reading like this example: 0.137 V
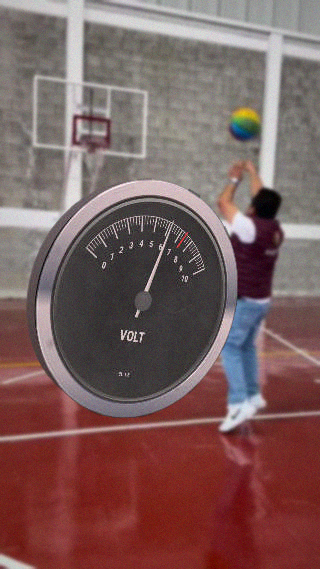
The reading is 6 V
